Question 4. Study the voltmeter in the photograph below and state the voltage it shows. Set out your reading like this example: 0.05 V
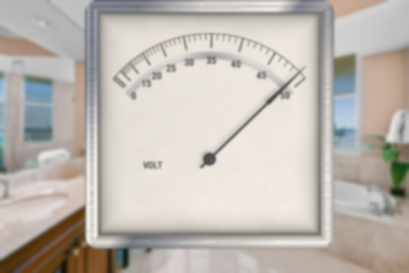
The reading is 49 V
